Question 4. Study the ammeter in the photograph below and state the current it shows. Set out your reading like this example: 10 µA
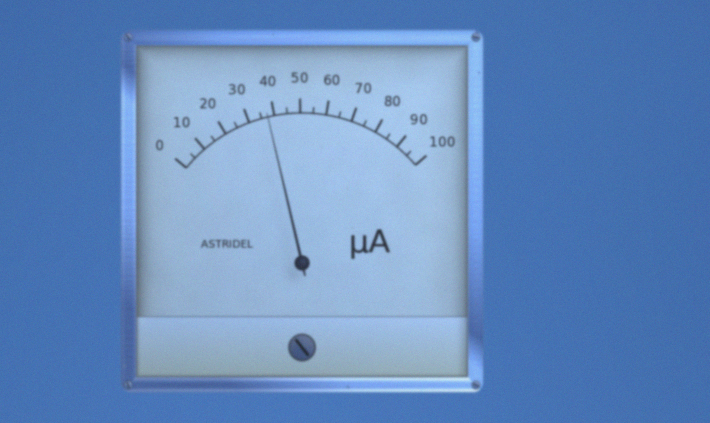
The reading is 37.5 µA
